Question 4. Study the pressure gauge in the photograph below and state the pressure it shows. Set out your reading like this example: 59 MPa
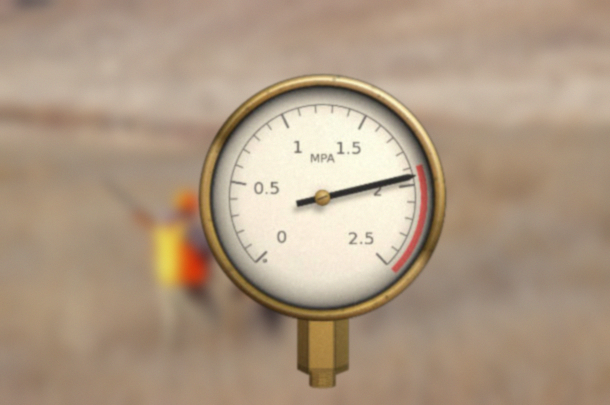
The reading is 1.95 MPa
